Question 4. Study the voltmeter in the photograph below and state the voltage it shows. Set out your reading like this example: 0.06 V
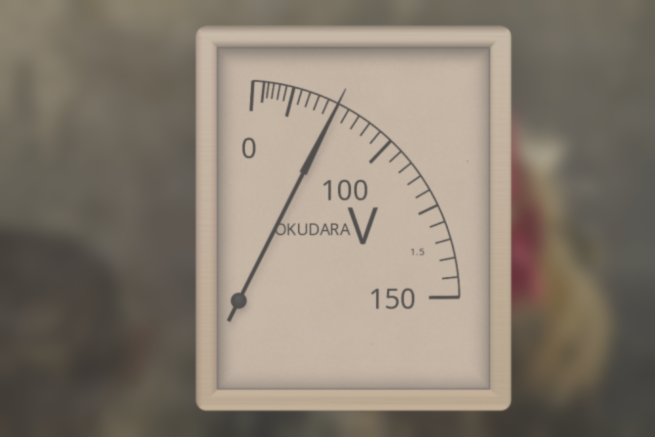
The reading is 75 V
